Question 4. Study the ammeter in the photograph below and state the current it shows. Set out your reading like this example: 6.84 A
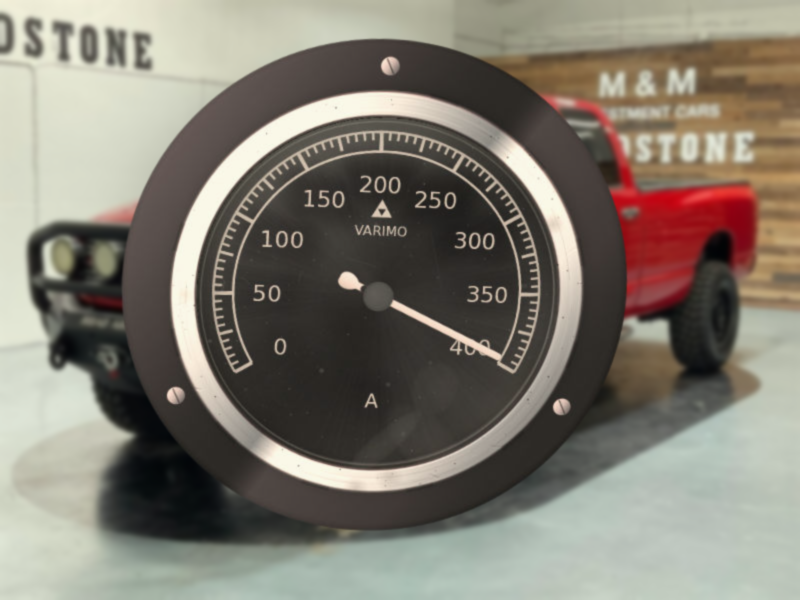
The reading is 395 A
